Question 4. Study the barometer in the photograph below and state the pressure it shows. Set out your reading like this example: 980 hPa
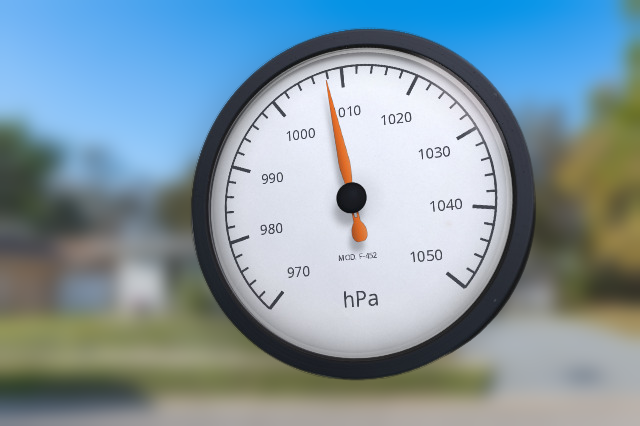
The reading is 1008 hPa
